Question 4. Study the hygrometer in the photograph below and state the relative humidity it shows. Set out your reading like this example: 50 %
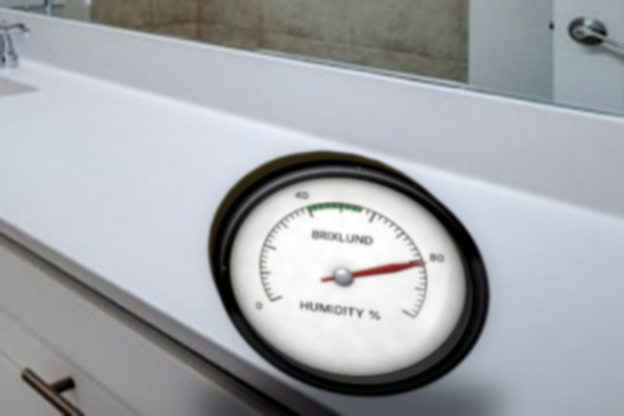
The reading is 80 %
